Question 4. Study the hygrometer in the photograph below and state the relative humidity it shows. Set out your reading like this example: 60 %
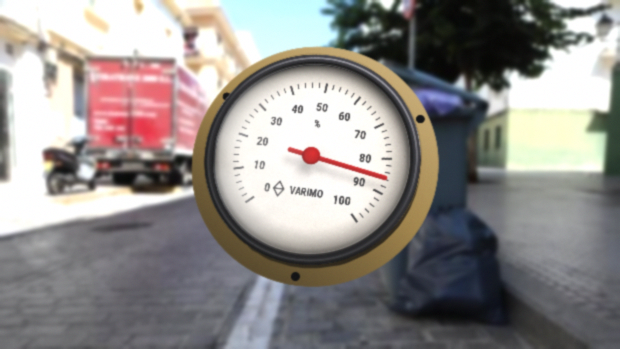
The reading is 86 %
